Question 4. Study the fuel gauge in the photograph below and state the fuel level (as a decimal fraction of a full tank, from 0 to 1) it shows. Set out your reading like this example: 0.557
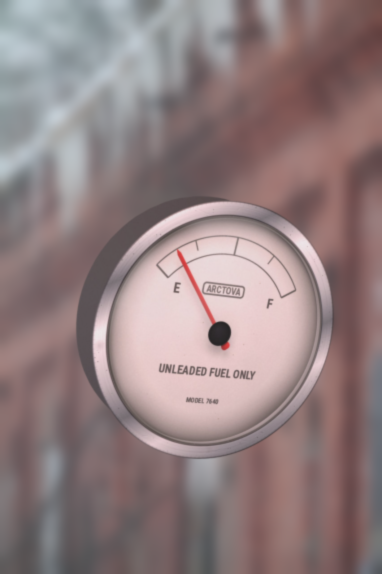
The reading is 0.125
